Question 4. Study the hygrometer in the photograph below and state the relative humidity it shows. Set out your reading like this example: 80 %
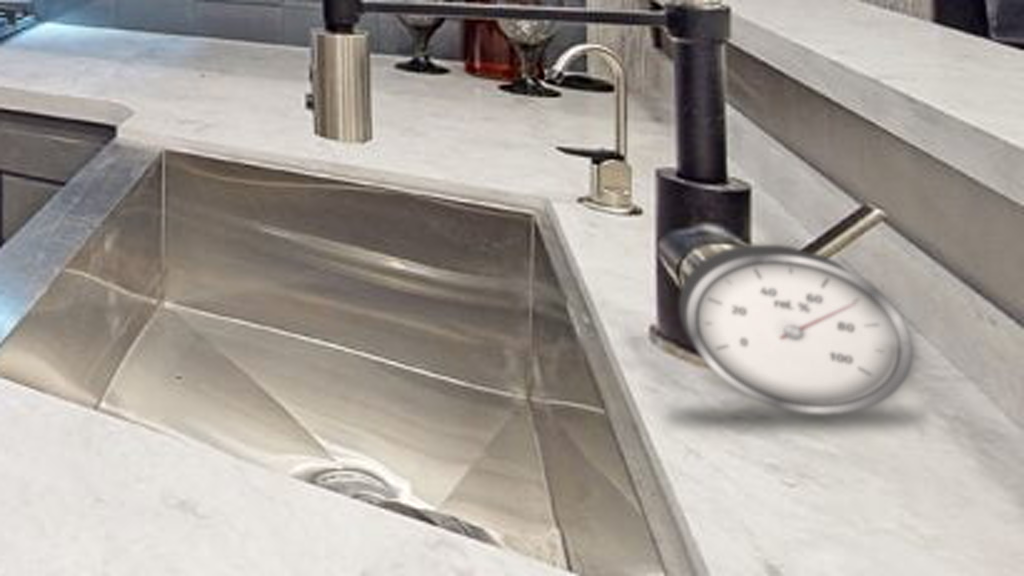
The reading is 70 %
